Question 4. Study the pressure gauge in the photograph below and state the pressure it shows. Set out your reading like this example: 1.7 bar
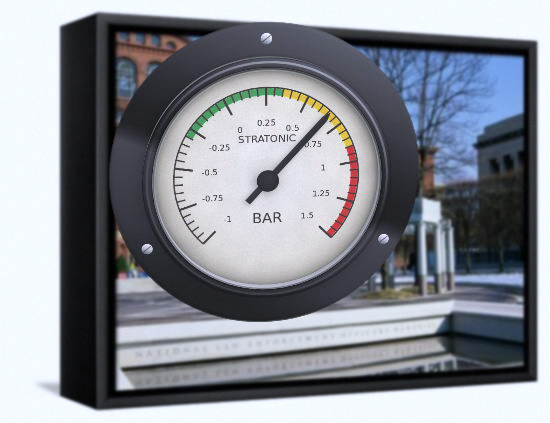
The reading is 0.65 bar
